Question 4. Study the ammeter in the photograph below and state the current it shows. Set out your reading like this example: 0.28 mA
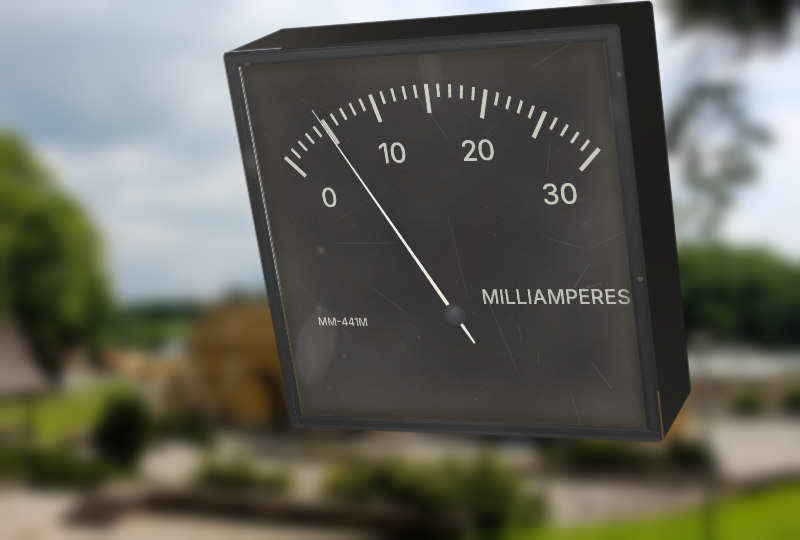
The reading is 5 mA
